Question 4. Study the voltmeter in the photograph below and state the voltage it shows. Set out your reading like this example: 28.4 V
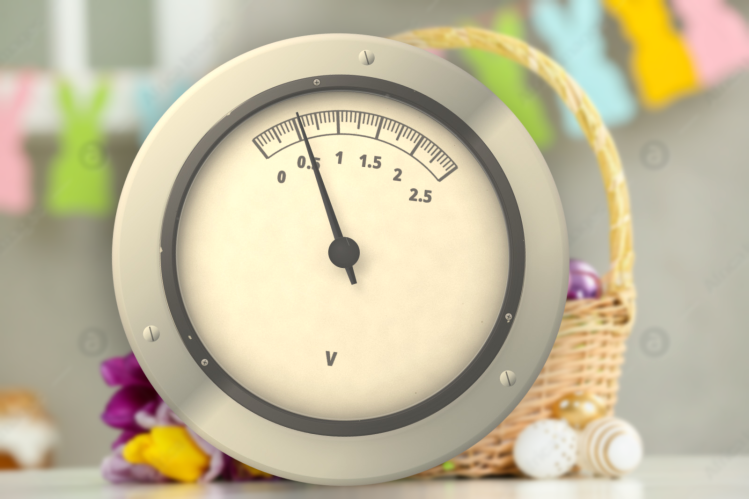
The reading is 0.55 V
